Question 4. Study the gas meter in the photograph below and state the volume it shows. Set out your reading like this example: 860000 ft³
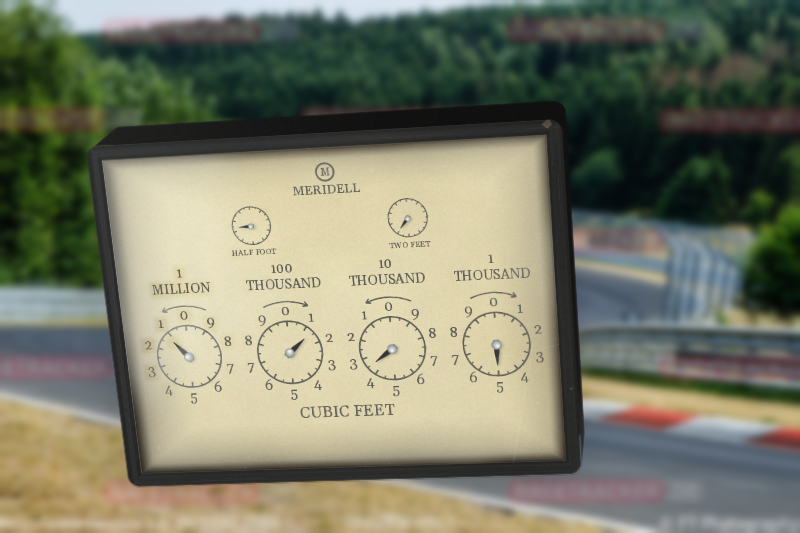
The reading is 113500 ft³
